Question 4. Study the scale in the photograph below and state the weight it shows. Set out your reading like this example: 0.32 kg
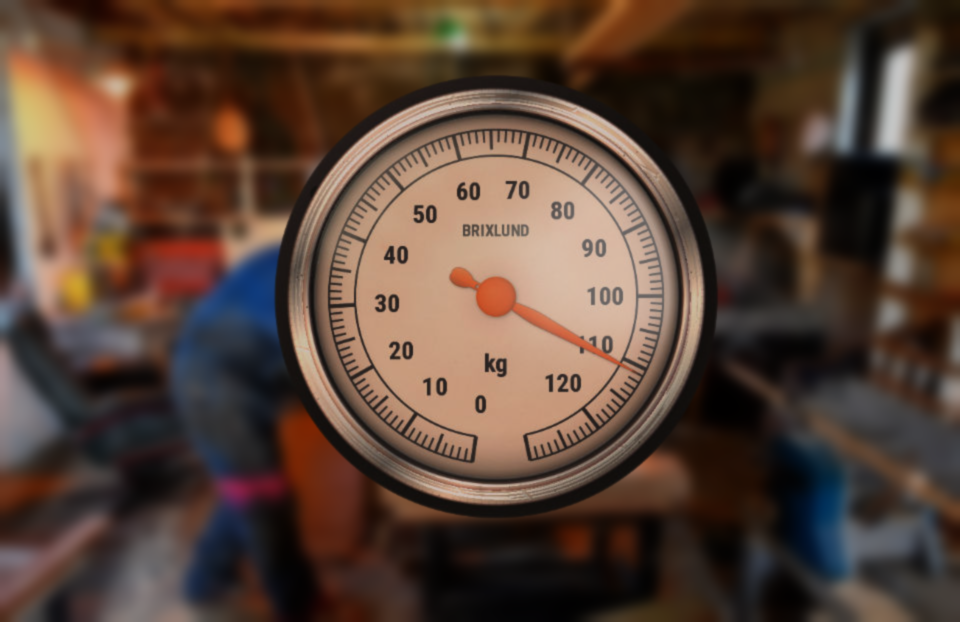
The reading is 111 kg
